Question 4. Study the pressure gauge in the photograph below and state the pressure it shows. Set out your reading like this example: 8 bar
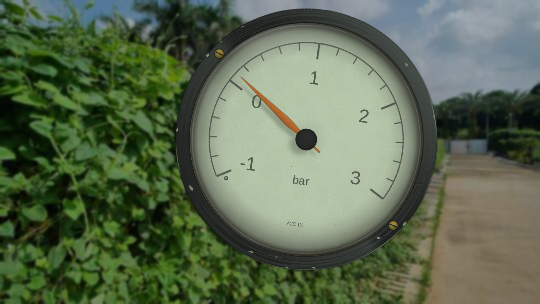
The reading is 0.1 bar
